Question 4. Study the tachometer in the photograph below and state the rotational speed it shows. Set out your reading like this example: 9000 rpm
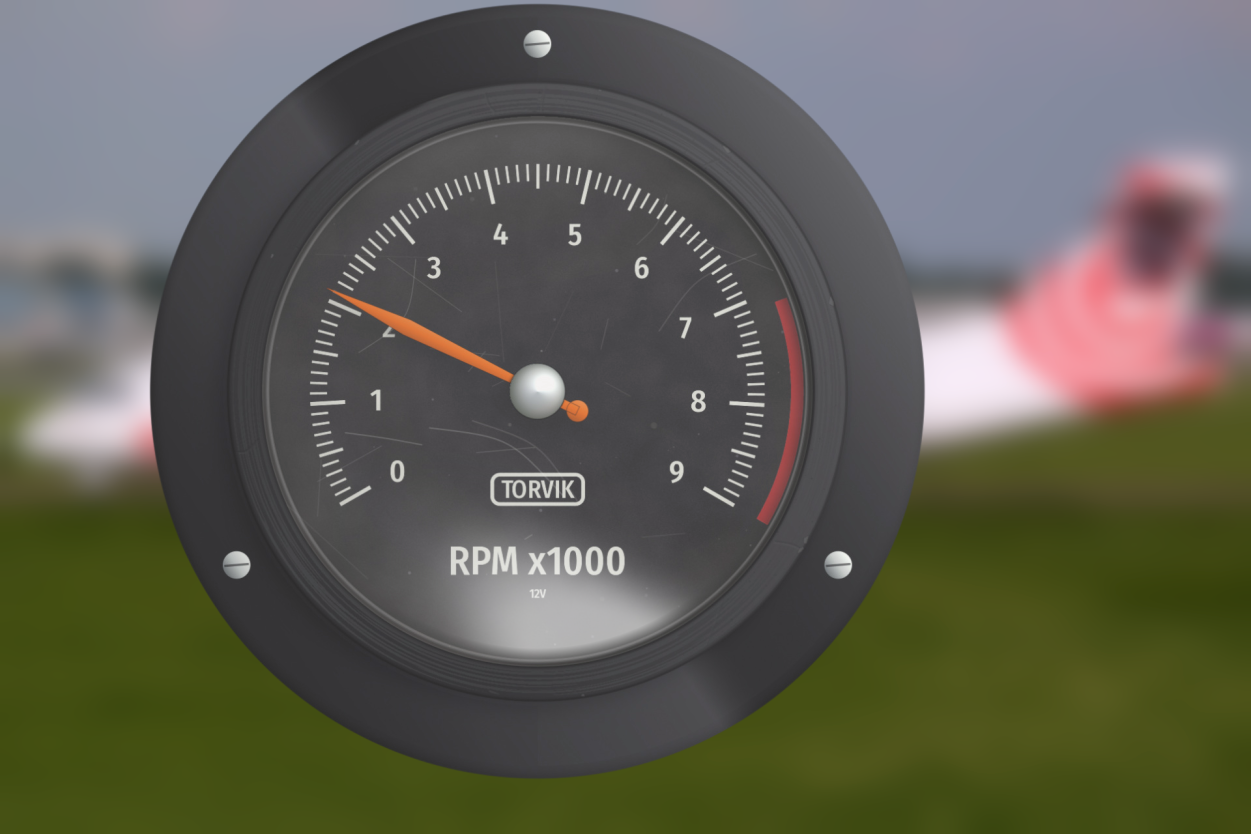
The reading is 2100 rpm
